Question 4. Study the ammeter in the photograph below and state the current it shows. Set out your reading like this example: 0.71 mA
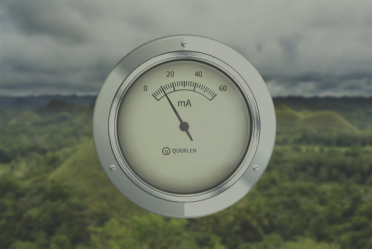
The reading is 10 mA
